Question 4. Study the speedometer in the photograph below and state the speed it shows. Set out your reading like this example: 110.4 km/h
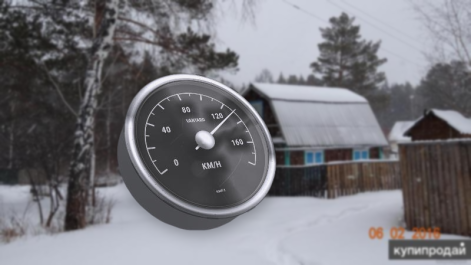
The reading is 130 km/h
